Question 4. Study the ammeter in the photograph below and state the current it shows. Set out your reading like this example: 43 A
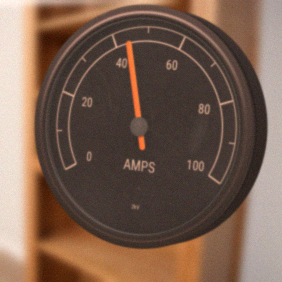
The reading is 45 A
